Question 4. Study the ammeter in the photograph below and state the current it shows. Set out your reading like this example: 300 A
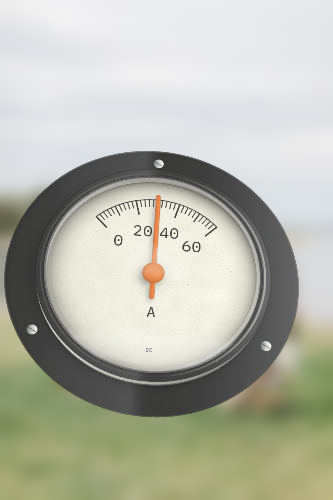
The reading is 30 A
